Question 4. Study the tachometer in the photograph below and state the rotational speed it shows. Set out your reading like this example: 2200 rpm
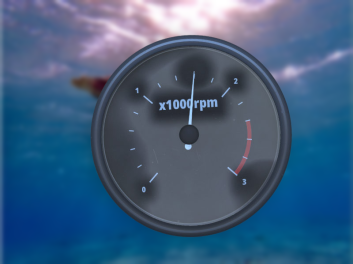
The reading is 1600 rpm
